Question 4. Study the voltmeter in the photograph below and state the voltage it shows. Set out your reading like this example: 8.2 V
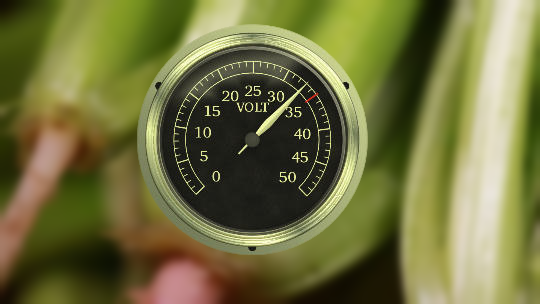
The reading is 33 V
